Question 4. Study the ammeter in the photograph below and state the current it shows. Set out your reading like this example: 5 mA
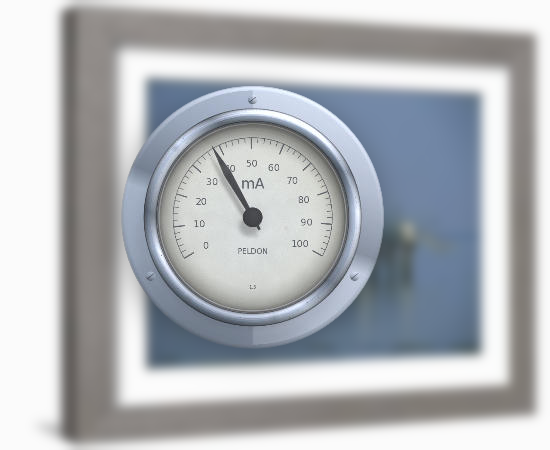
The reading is 38 mA
